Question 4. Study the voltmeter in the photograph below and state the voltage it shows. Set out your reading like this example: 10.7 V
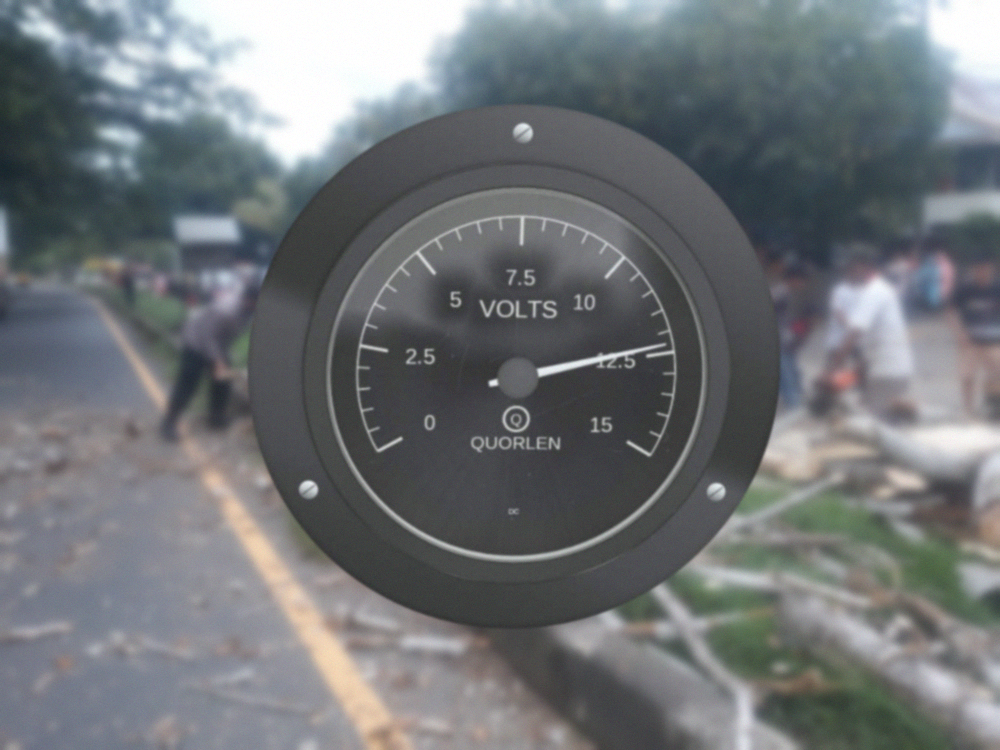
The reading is 12.25 V
